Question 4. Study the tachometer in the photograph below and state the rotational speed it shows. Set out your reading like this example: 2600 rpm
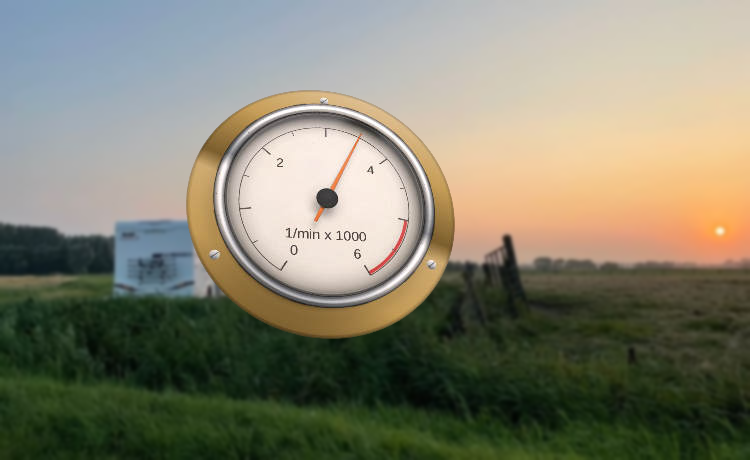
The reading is 3500 rpm
